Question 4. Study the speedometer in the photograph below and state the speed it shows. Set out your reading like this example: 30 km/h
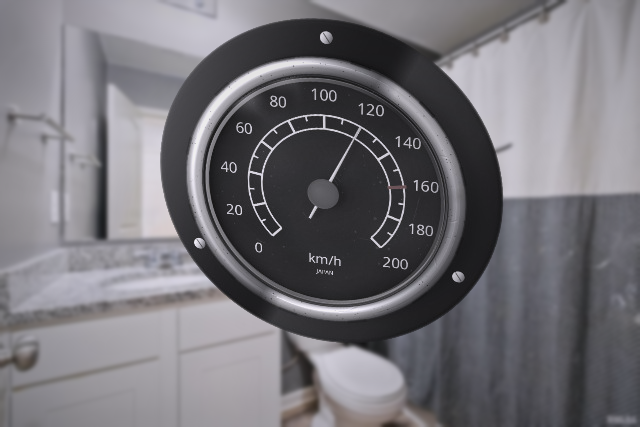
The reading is 120 km/h
